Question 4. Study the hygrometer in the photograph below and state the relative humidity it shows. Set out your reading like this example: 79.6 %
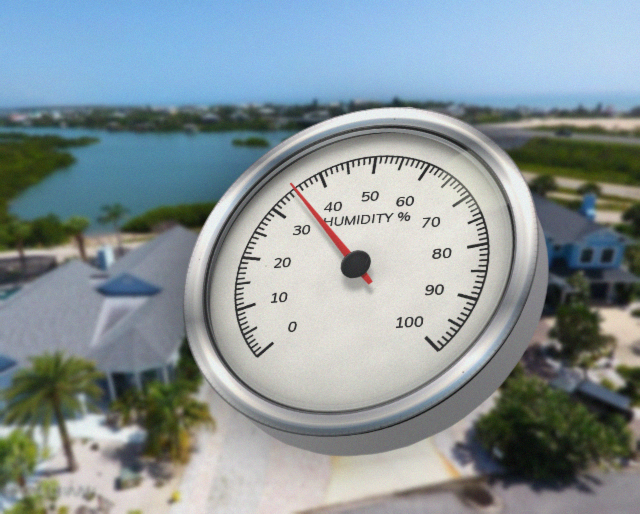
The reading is 35 %
